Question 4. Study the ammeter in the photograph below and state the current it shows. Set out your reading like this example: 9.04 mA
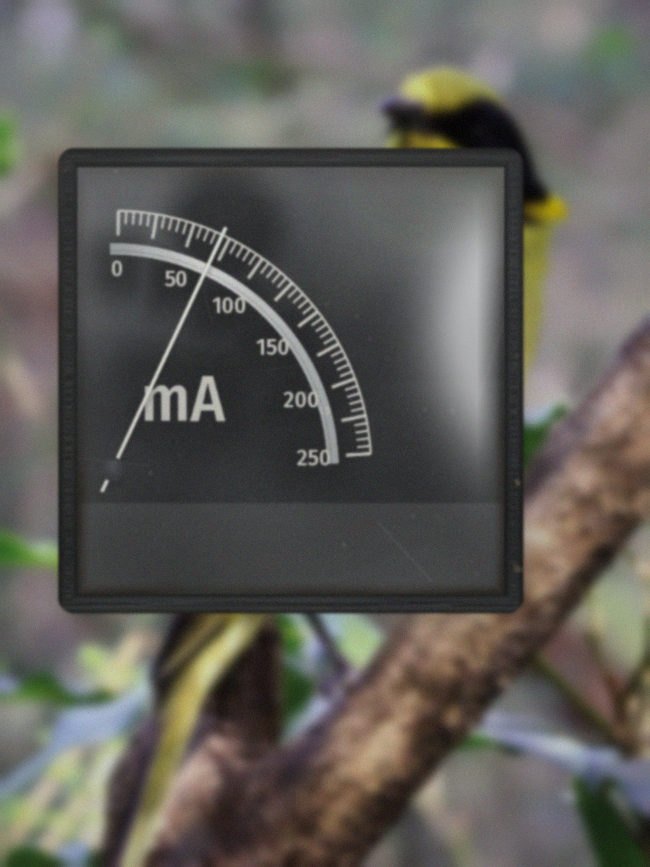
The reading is 70 mA
